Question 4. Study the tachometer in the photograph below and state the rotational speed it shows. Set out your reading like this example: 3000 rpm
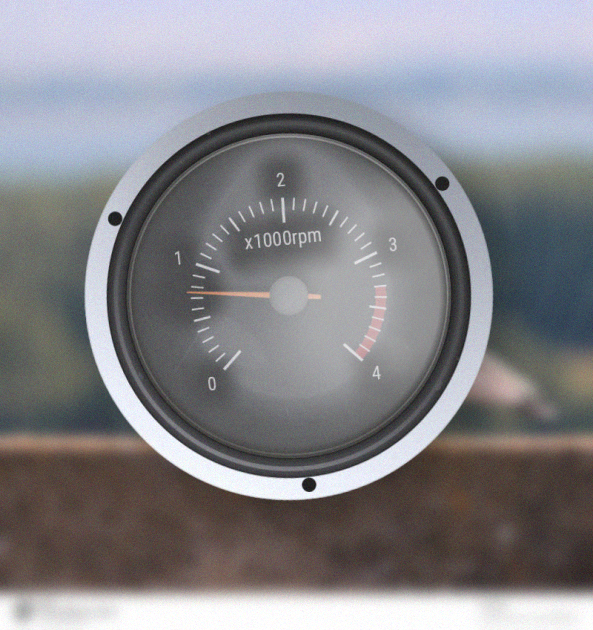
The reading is 750 rpm
